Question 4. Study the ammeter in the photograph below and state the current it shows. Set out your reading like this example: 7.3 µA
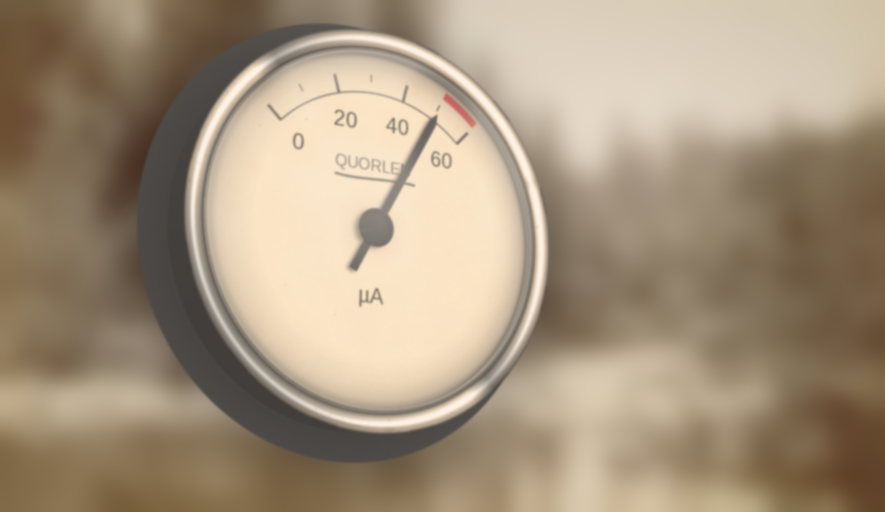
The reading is 50 µA
